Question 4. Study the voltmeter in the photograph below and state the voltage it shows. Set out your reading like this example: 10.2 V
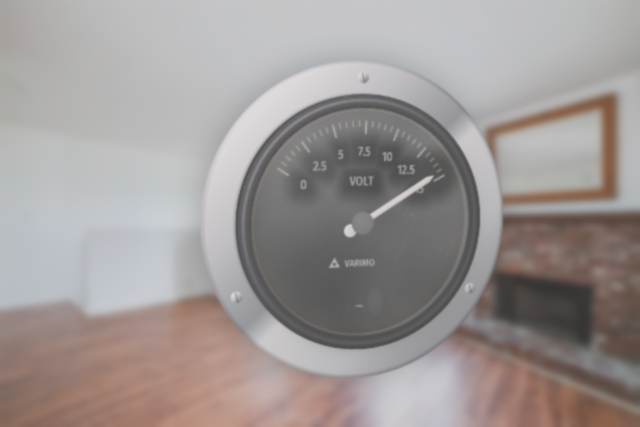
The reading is 14.5 V
